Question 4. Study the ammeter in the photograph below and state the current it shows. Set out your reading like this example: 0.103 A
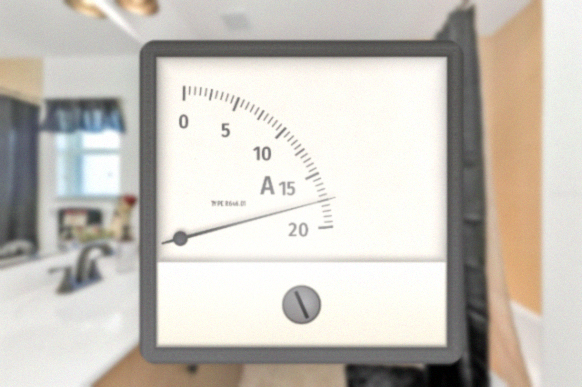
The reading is 17.5 A
